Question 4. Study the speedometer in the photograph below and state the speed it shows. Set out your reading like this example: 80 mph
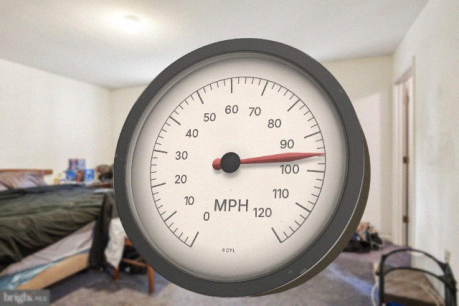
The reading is 96 mph
